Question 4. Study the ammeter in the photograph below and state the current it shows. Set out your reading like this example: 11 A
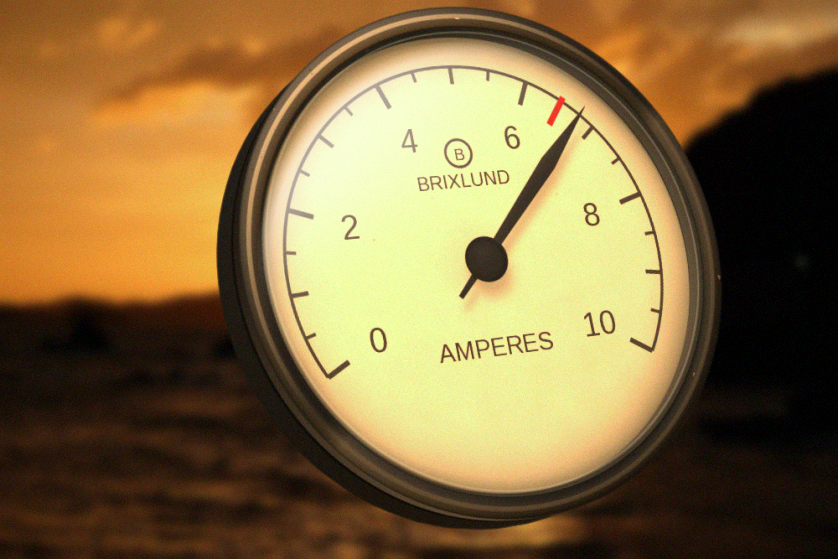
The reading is 6.75 A
